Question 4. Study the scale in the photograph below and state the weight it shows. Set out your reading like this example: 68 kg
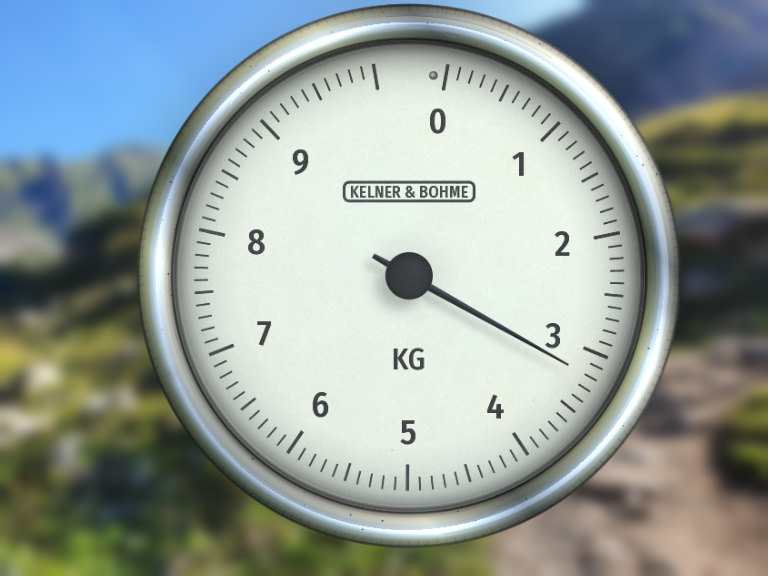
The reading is 3.2 kg
